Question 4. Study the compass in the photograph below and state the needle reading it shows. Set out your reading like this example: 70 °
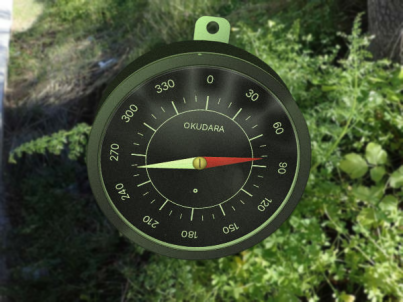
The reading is 80 °
